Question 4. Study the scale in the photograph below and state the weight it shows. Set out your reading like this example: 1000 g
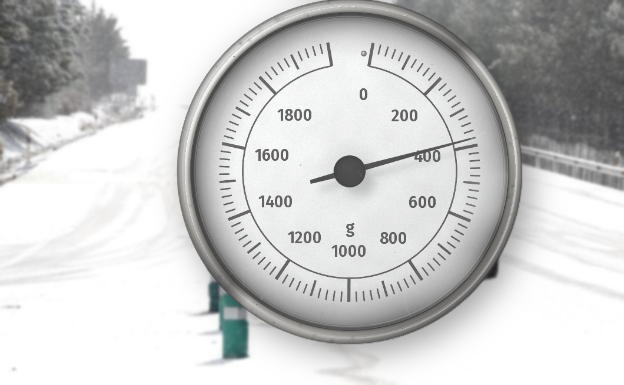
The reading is 380 g
